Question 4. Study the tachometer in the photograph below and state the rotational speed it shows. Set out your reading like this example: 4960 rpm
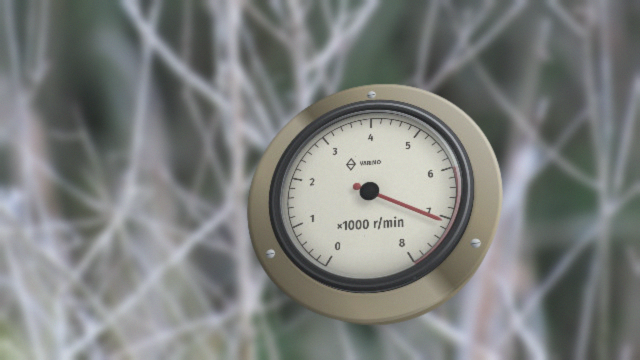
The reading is 7100 rpm
